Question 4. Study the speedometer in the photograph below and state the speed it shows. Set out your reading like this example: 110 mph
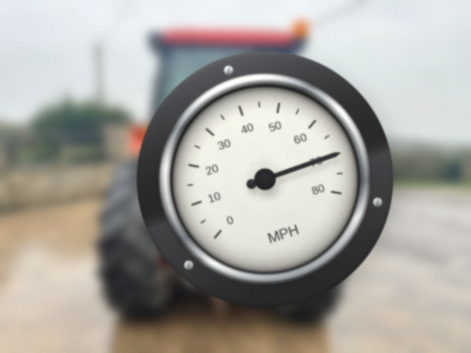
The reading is 70 mph
